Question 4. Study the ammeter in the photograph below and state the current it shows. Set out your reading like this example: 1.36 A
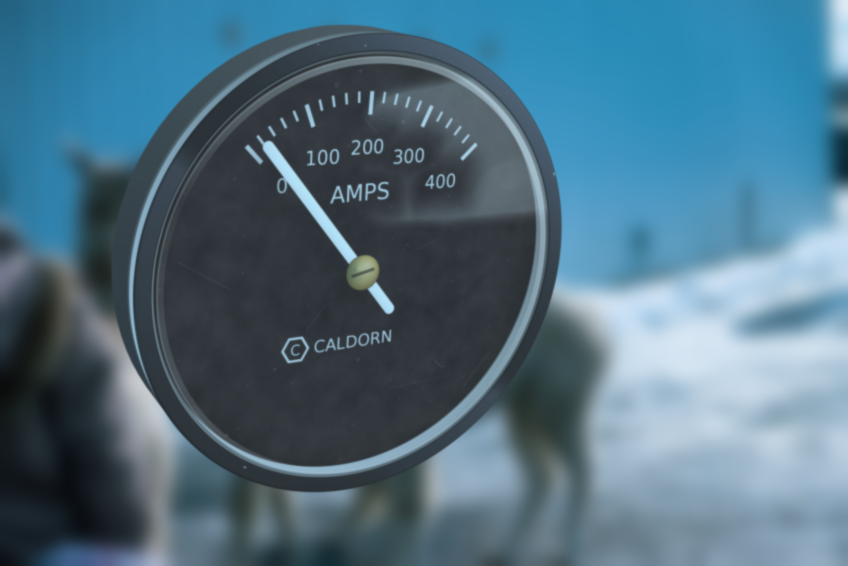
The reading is 20 A
